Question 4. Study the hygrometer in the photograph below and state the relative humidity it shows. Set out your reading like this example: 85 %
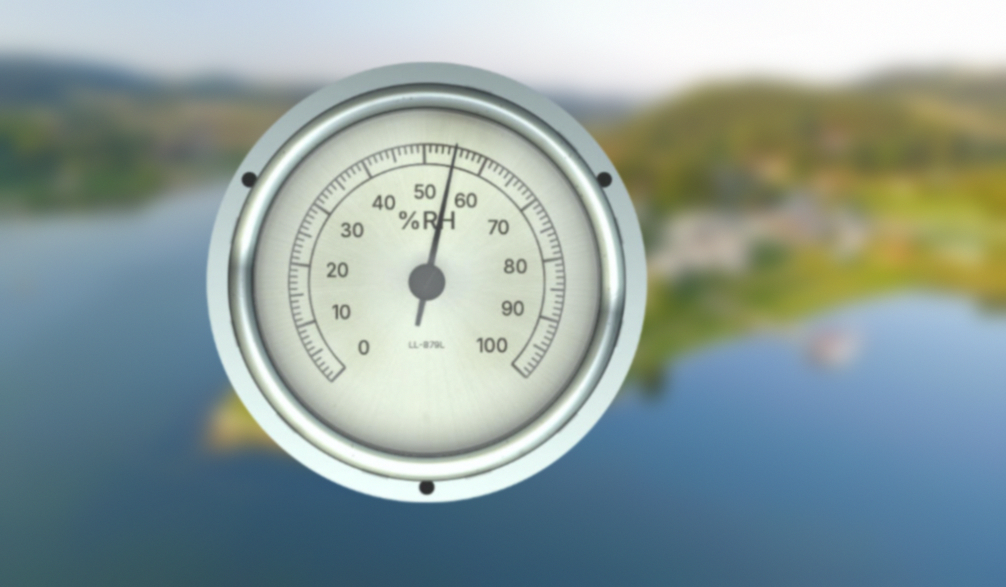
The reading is 55 %
